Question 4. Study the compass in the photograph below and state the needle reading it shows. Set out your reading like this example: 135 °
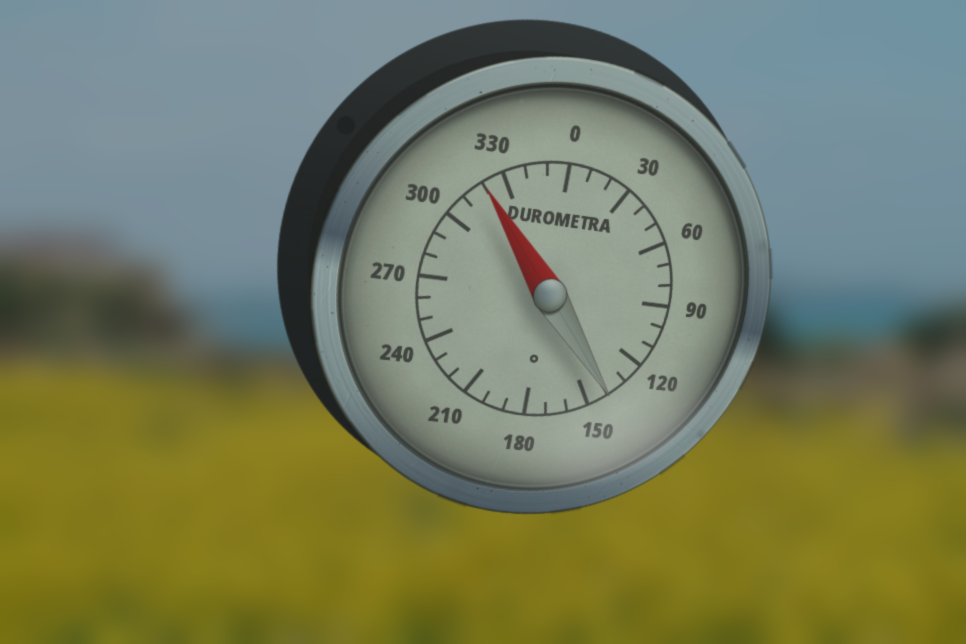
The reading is 320 °
